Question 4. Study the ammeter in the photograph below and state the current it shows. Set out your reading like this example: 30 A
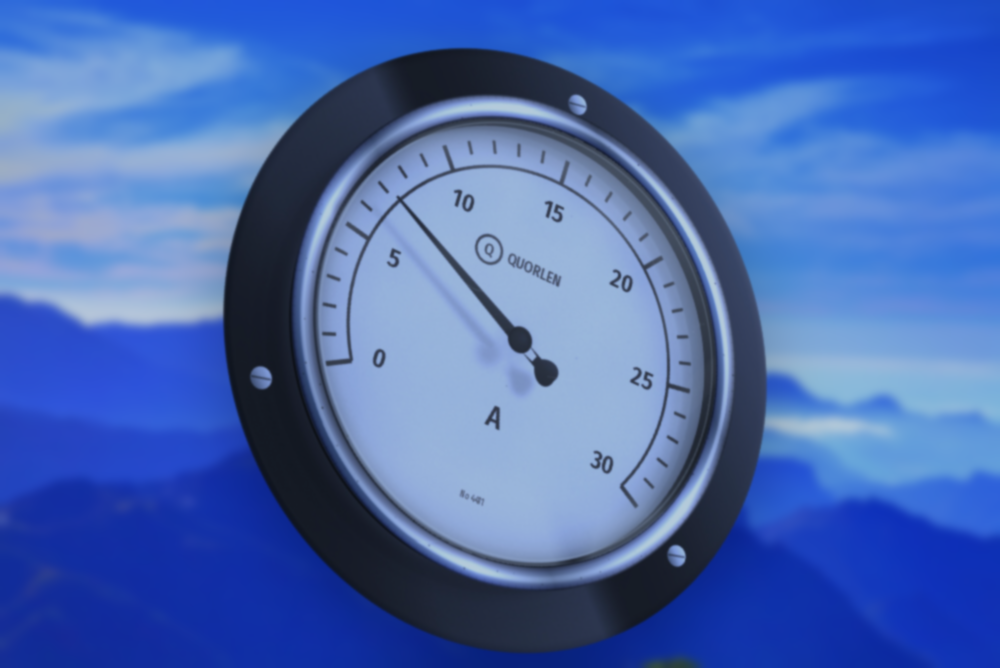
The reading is 7 A
